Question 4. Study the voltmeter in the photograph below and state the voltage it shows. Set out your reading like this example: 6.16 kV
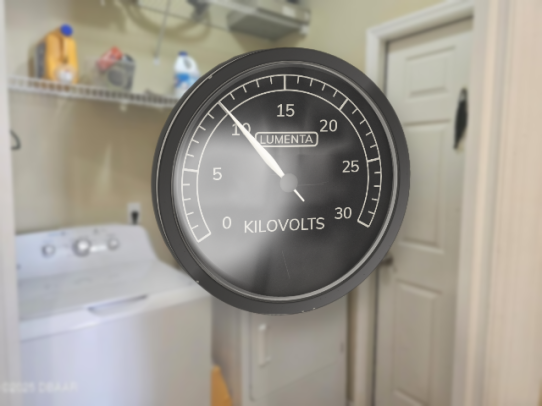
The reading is 10 kV
